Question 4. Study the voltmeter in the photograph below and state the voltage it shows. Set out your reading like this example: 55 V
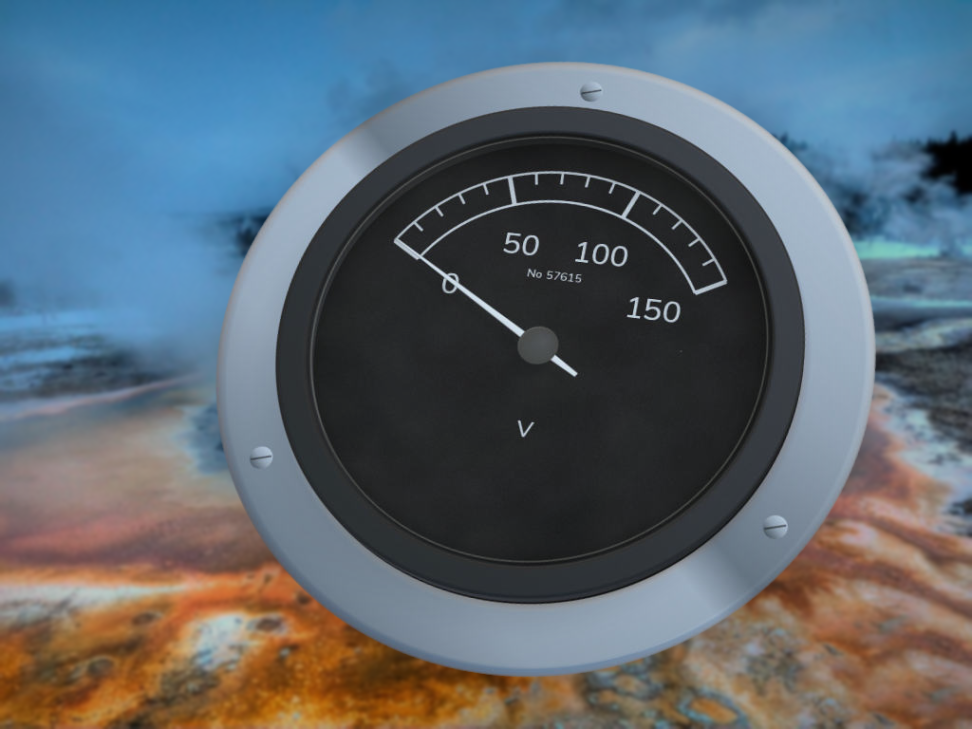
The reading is 0 V
